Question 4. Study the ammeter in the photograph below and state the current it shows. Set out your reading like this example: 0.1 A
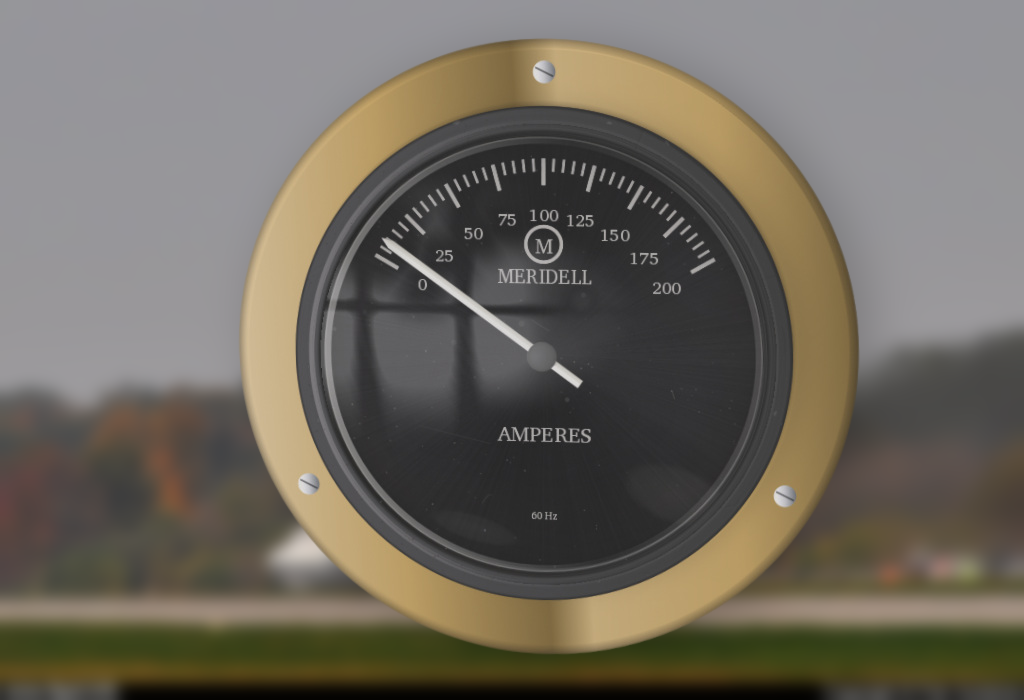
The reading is 10 A
